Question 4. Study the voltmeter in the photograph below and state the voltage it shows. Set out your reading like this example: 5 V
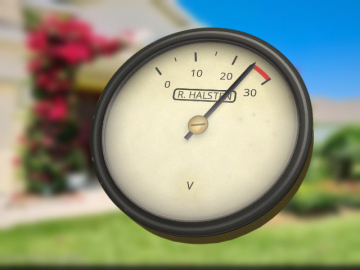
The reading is 25 V
